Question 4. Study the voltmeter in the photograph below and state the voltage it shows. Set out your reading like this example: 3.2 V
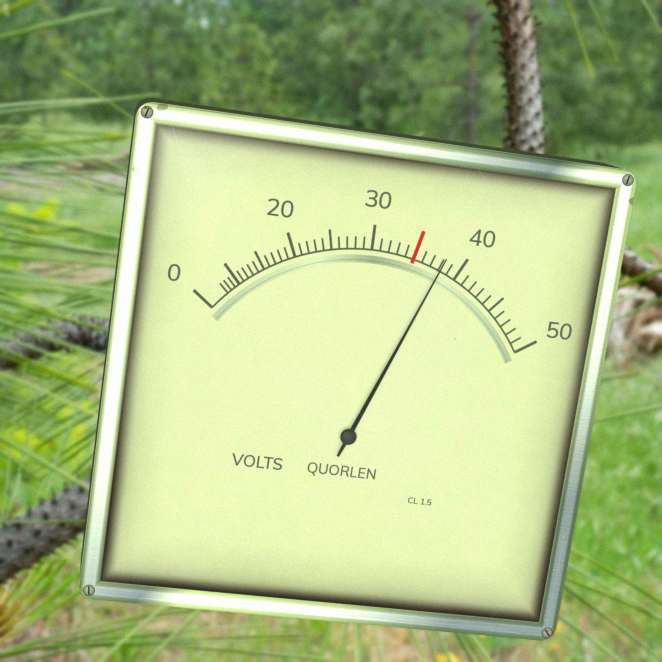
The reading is 38 V
